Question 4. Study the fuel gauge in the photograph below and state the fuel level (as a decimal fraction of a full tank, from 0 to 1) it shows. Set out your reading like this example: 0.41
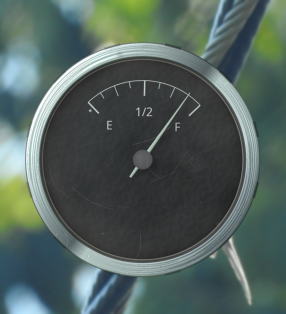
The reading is 0.875
